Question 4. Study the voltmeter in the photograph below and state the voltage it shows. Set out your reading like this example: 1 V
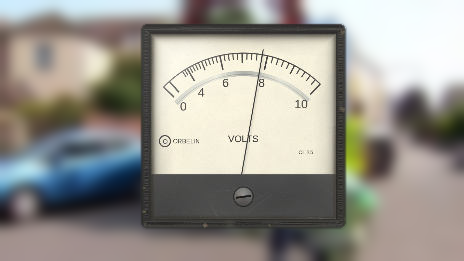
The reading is 7.8 V
